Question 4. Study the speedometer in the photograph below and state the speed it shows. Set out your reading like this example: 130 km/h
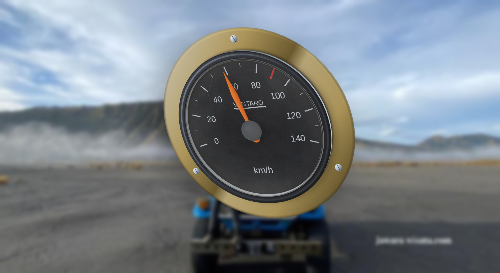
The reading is 60 km/h
